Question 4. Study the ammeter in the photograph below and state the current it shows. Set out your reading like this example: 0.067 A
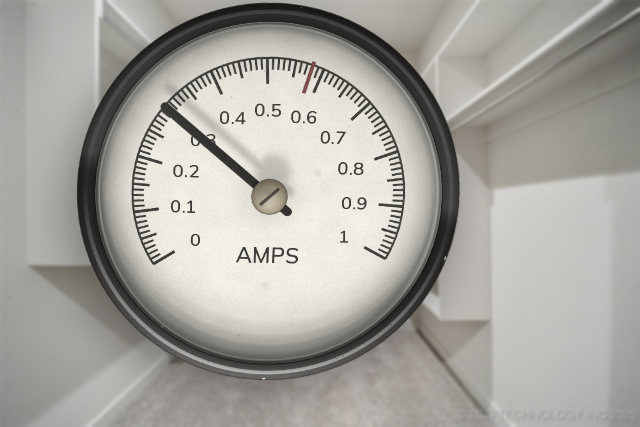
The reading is 0.3 A
